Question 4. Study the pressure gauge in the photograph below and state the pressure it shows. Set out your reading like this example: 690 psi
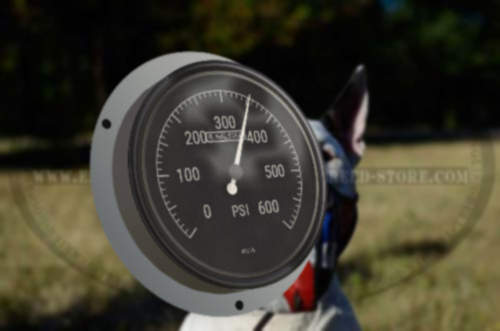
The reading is 350 psi
